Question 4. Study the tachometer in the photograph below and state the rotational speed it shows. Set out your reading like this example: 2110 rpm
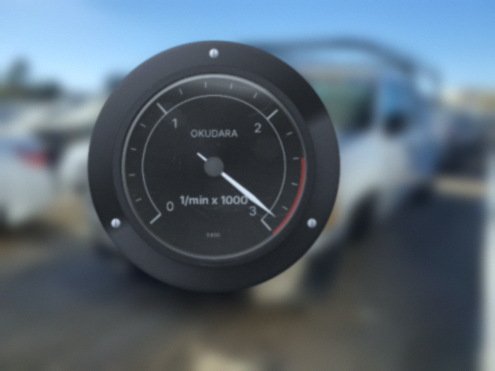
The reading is 2900 rpm
